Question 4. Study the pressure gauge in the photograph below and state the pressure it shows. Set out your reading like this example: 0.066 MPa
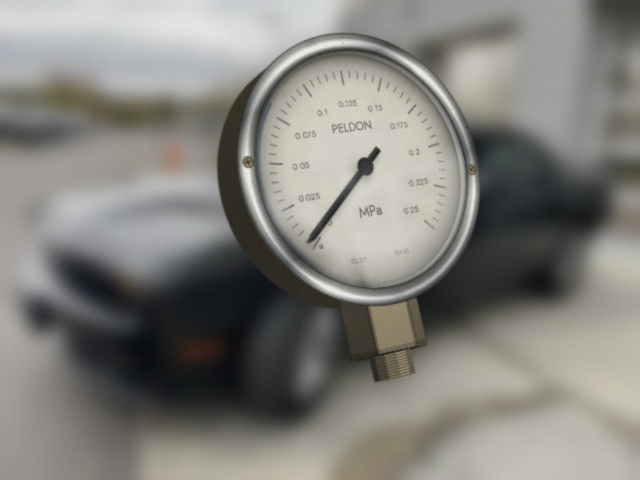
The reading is 0.005 MPa
